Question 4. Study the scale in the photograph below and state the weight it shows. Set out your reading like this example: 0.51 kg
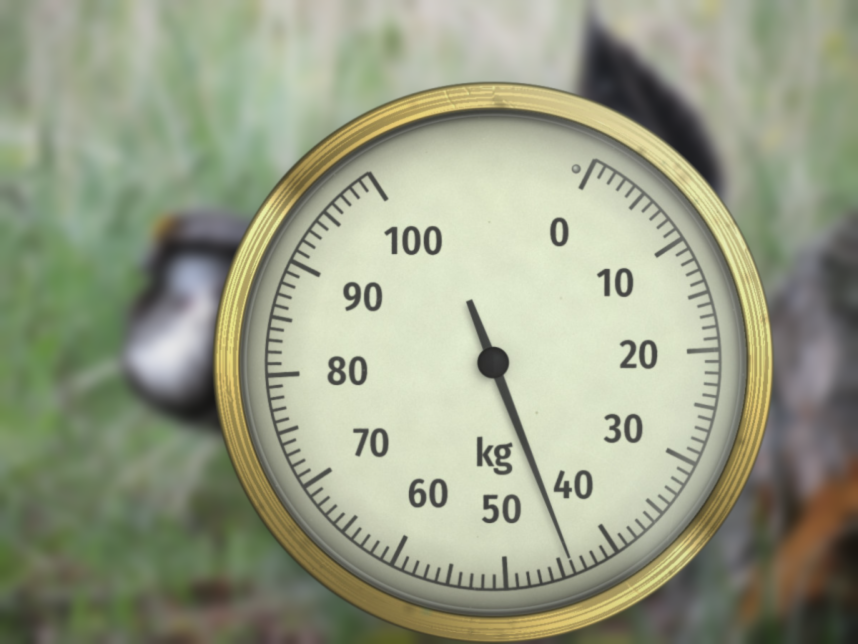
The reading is 44 kg
